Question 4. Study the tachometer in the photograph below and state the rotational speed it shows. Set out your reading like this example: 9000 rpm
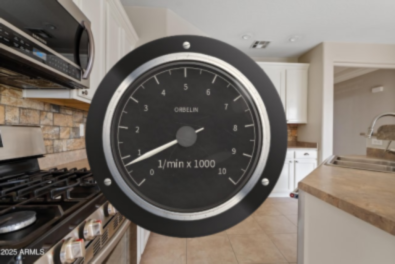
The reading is 750 rpm
